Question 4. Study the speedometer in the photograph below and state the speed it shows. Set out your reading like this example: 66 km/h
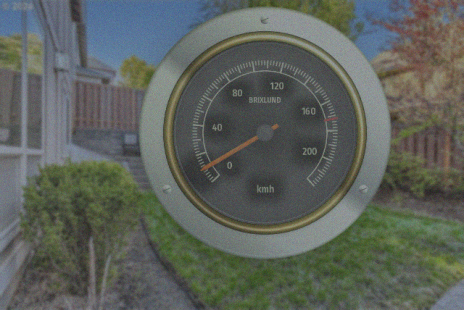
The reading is 10 km/h
